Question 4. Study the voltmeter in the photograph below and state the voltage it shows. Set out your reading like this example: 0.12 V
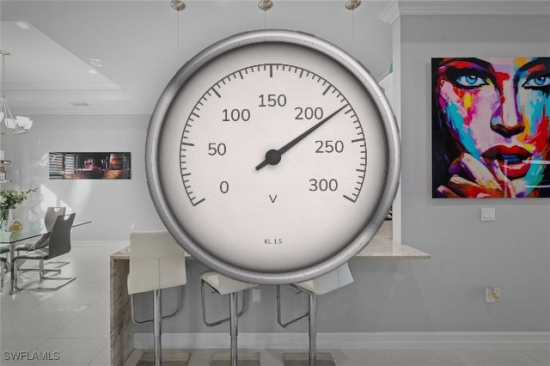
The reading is 220 V
